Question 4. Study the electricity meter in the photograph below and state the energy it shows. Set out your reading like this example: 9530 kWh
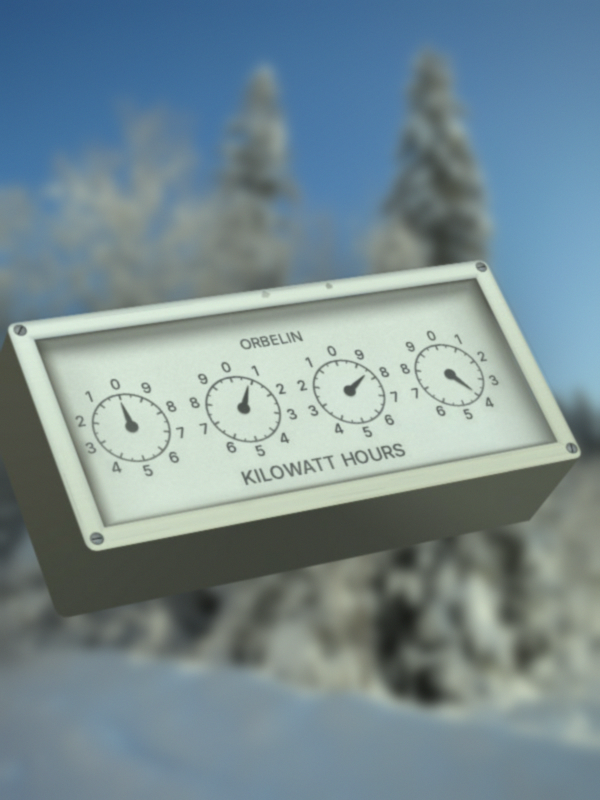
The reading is 84 kWh
